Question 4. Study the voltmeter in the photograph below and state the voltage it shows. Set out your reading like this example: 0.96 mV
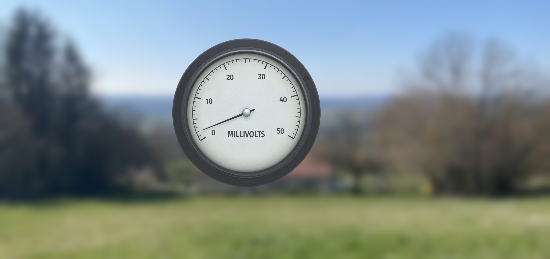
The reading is 2 mV
